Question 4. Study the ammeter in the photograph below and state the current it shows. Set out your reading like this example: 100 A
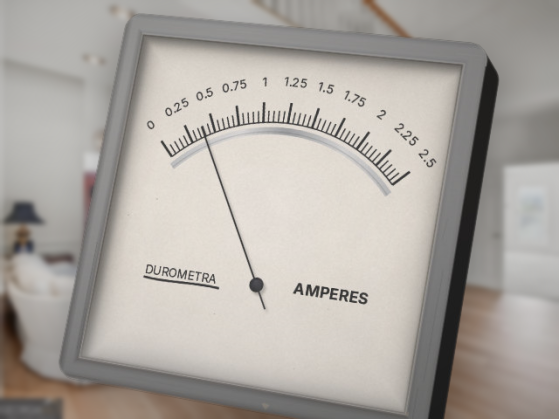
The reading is 0.4 A
